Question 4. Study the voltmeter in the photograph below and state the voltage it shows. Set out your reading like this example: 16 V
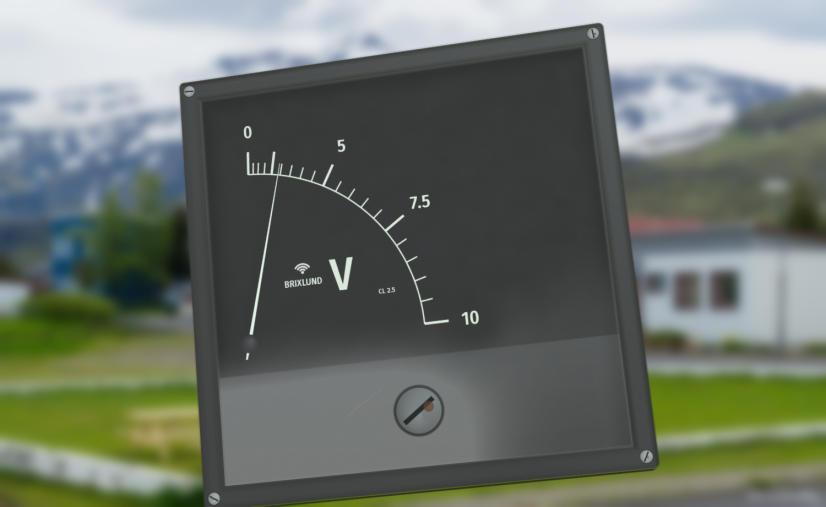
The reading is 3 V
